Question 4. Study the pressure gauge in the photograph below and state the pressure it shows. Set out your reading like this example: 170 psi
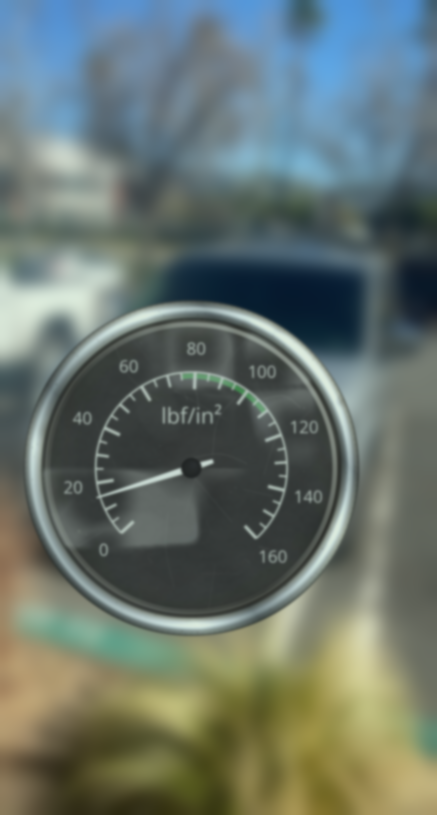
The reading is 15 psi
